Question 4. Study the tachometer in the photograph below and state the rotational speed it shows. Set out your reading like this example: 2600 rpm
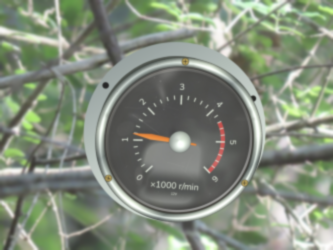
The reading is 1200 rpm
